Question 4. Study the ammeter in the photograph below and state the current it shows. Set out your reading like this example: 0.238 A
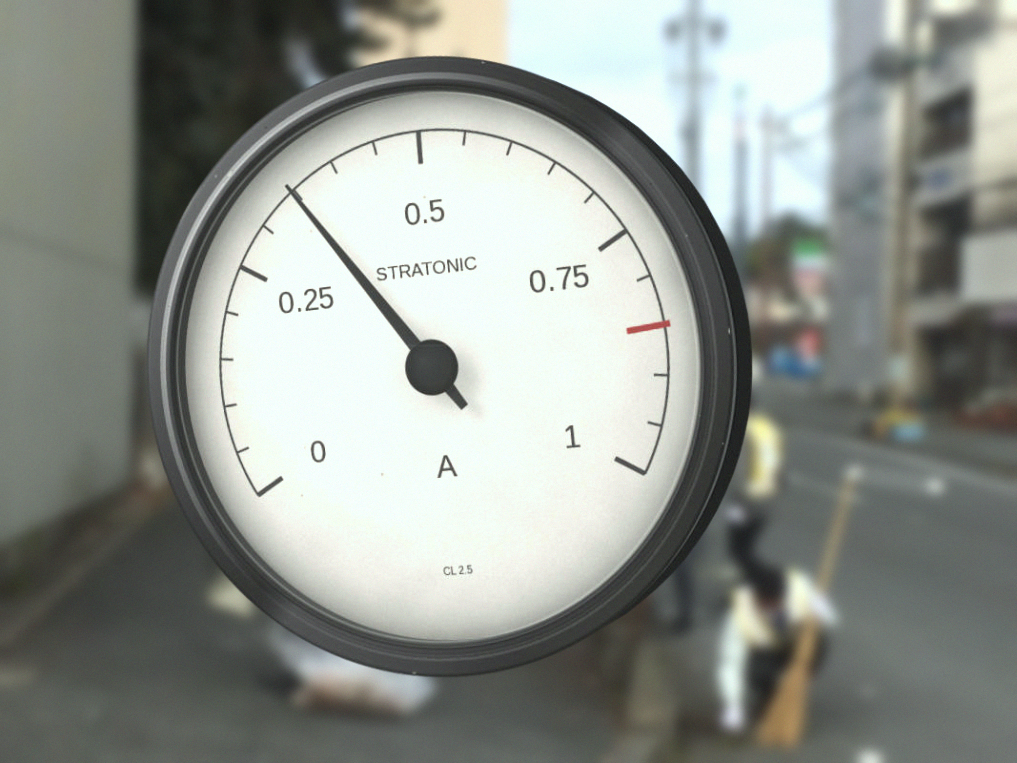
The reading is 0.35 A
